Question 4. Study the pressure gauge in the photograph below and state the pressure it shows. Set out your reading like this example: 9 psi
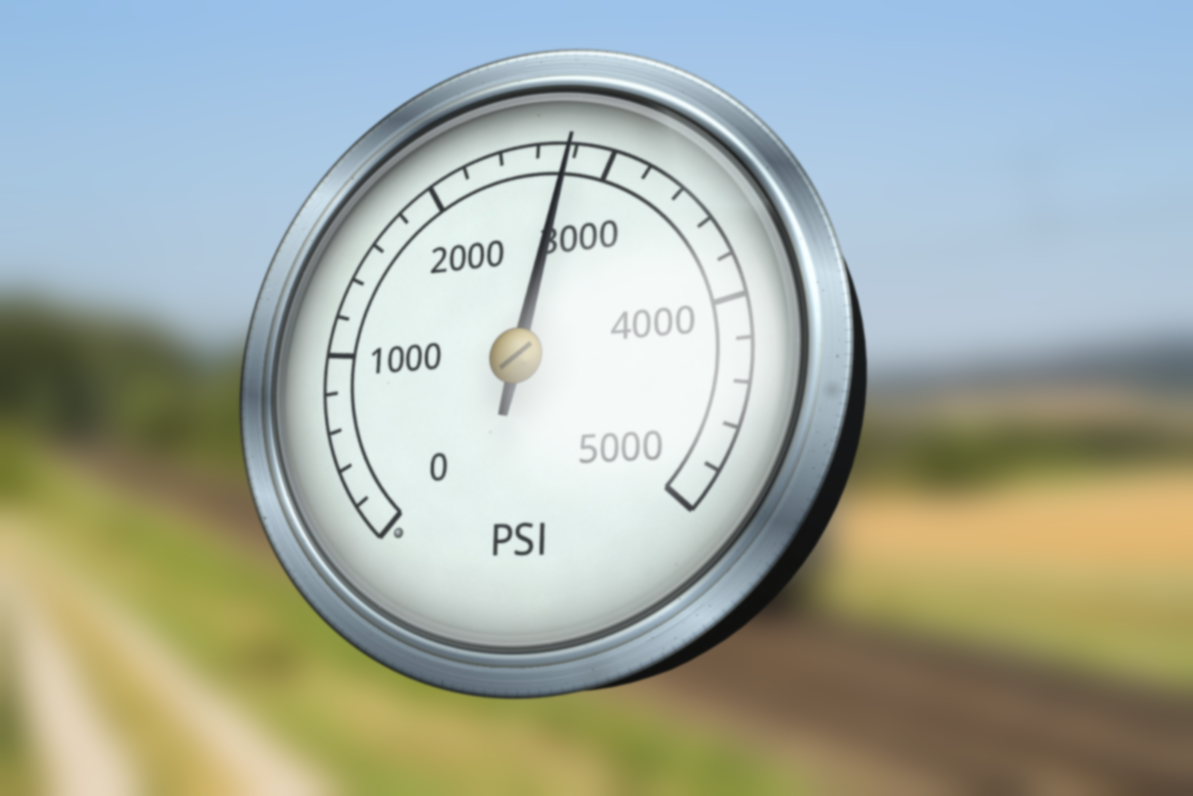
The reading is 2800 psi
